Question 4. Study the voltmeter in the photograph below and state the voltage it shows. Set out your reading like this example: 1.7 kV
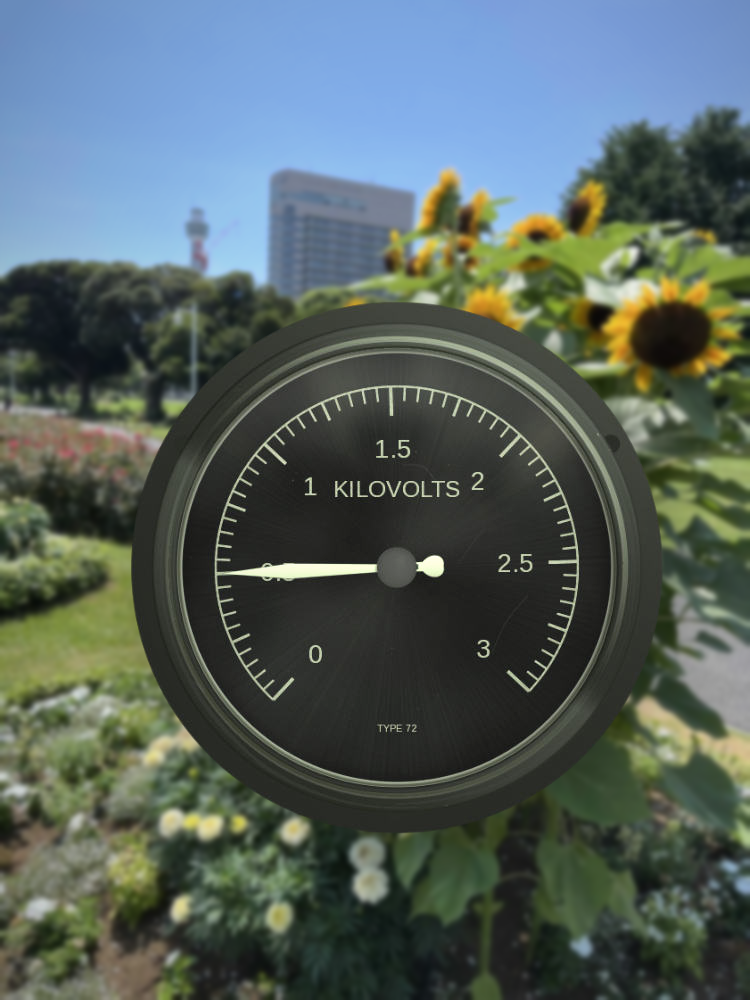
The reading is 0.5 kV
